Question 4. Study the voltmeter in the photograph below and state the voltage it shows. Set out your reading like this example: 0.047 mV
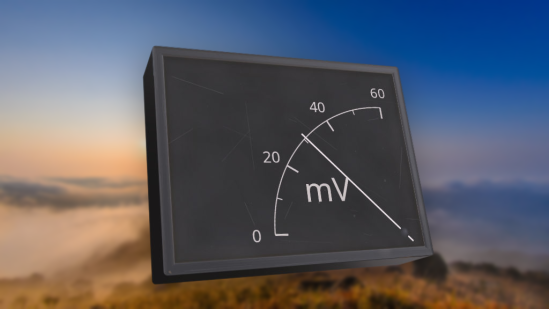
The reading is 30 mV
